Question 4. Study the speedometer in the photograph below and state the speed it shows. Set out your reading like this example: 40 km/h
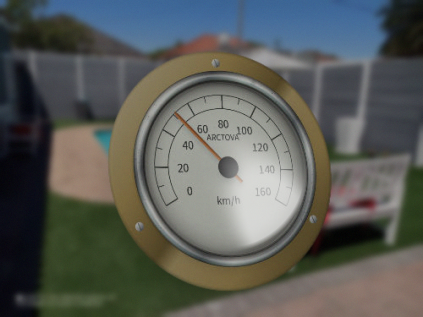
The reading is 50 km/h
